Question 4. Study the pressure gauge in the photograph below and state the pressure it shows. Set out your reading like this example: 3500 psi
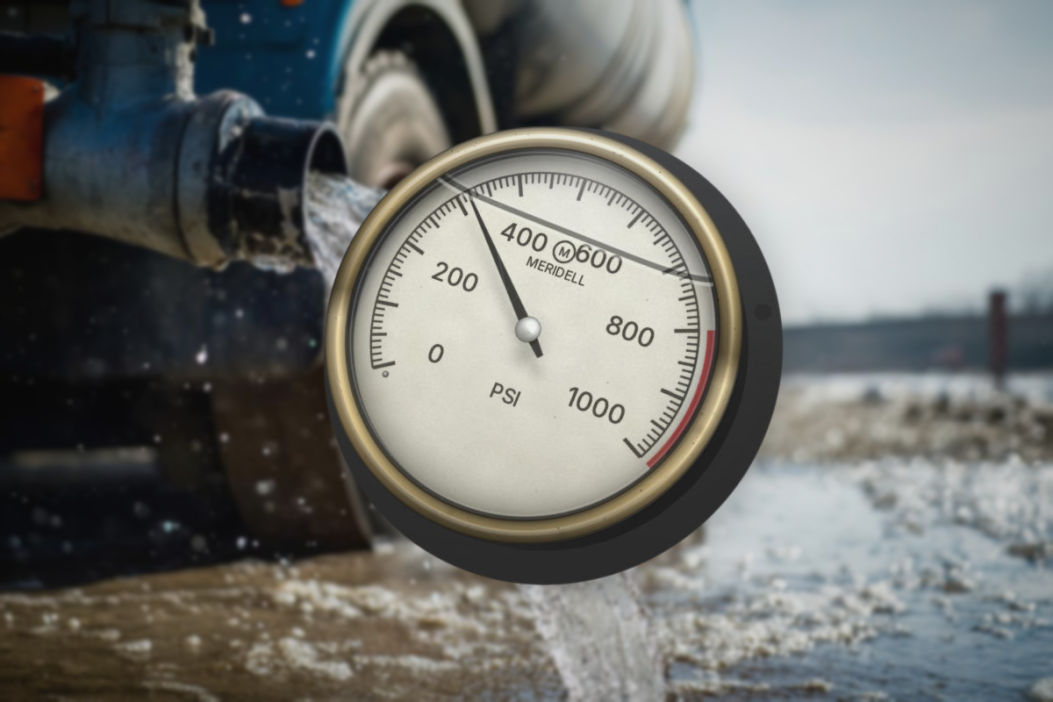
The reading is 320 psi
